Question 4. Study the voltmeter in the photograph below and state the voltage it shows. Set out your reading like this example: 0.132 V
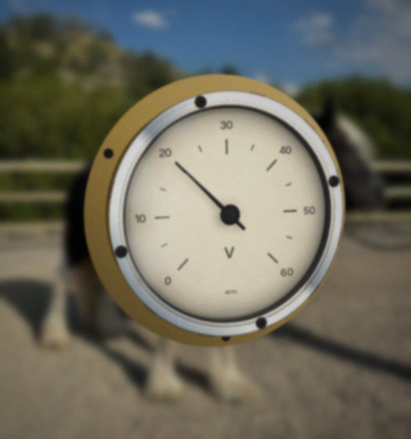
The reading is 20 V
